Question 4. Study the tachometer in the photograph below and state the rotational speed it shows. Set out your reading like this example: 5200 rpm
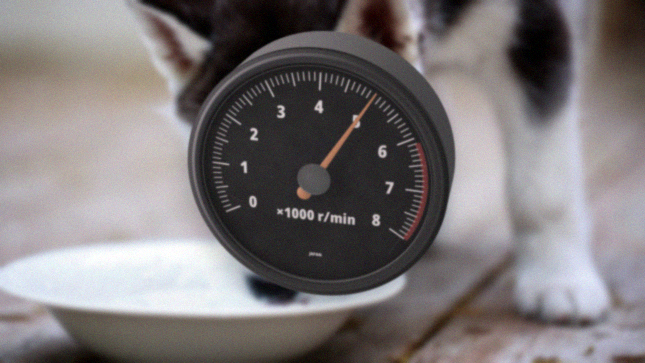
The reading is 5000 rpm
